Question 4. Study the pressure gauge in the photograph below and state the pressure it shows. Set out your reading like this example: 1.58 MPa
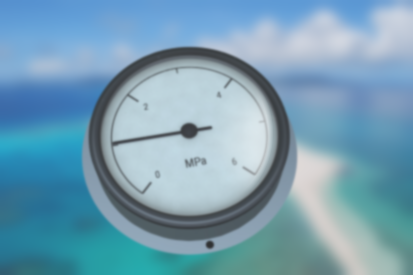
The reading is 1 MPa
